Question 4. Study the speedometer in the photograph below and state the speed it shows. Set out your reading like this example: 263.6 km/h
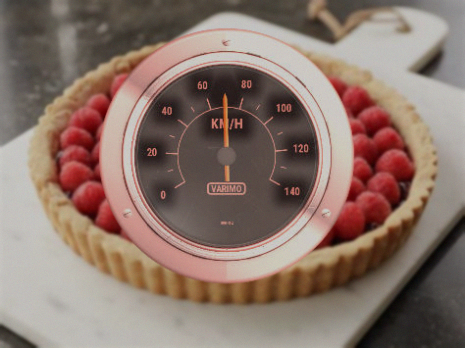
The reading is 70 km/h
